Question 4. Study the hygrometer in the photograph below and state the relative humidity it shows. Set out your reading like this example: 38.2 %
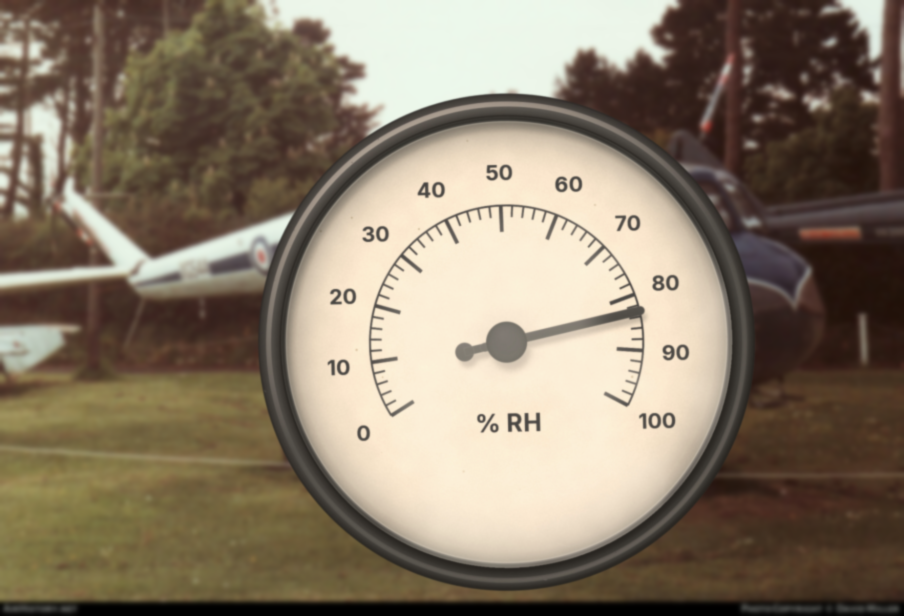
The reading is 83 %
